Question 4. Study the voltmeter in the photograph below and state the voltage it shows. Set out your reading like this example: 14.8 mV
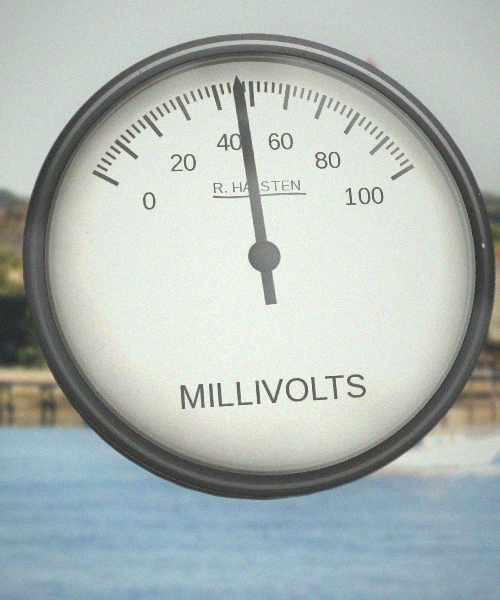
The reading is 46 mV
